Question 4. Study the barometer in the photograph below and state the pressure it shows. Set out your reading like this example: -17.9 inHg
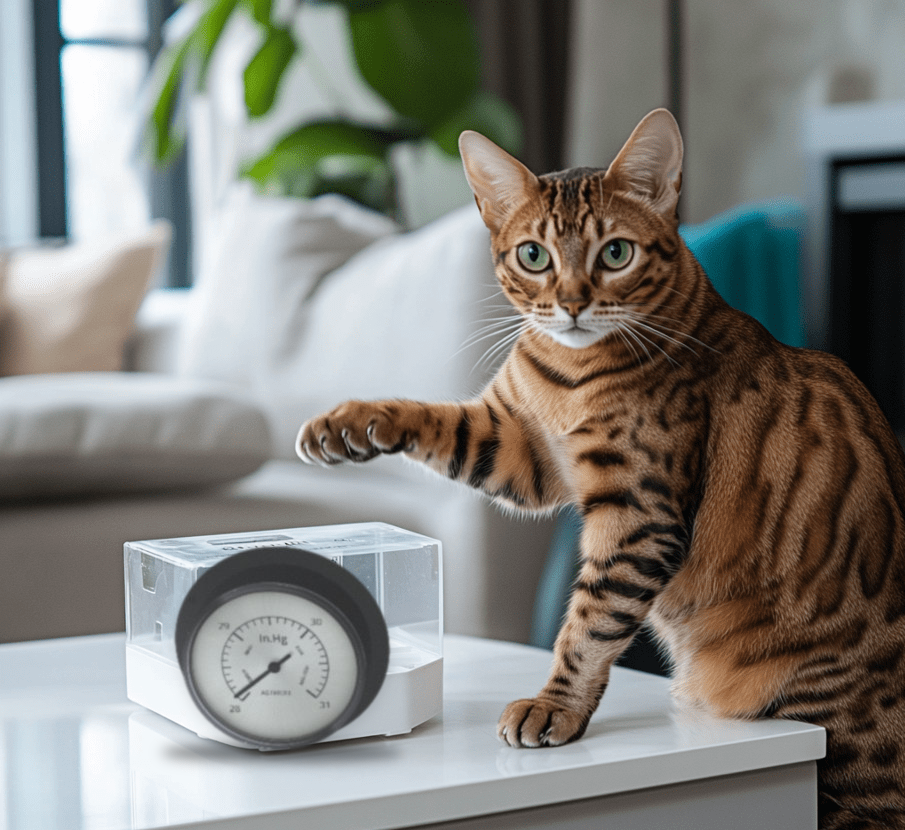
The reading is 28.1 inHg
